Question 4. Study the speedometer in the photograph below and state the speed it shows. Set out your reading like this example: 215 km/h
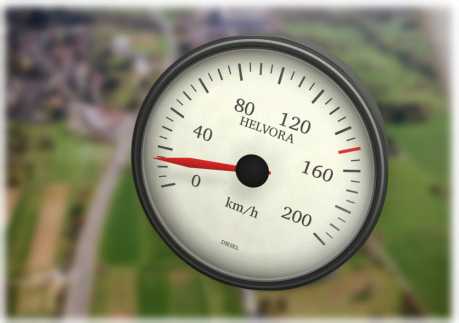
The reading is 15 km/h
